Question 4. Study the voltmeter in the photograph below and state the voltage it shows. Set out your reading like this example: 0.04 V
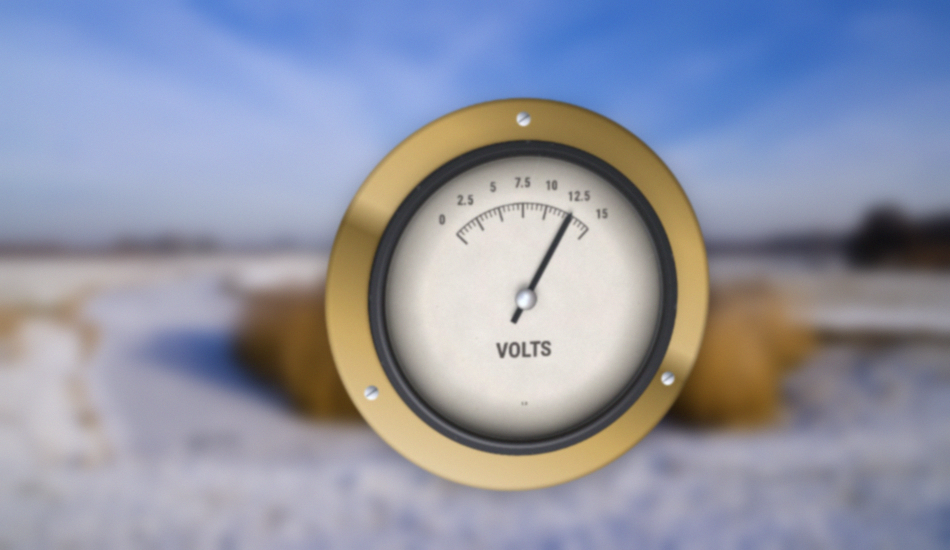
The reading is 12.5 V
